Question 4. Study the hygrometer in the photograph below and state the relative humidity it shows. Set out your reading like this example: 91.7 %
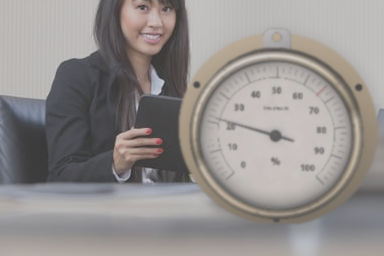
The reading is 22 %
